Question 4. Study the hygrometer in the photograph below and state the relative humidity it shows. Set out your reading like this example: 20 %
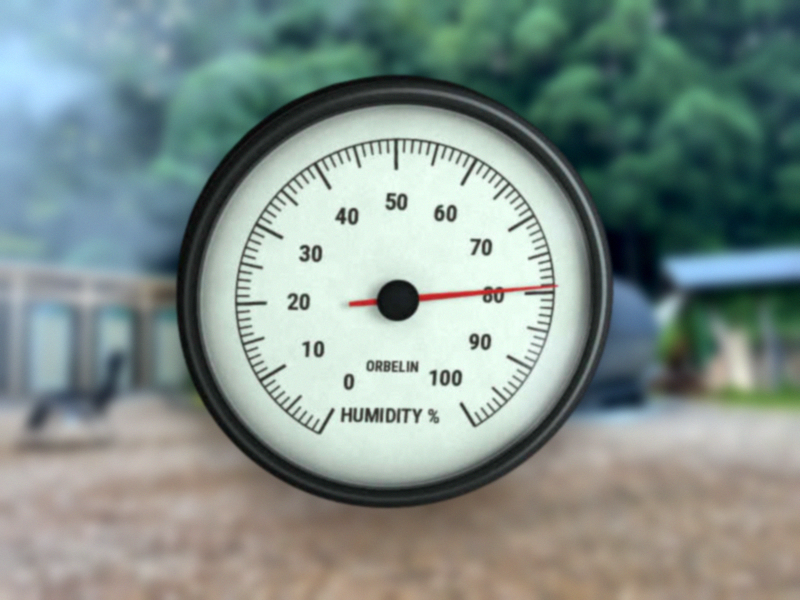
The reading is 79 %
